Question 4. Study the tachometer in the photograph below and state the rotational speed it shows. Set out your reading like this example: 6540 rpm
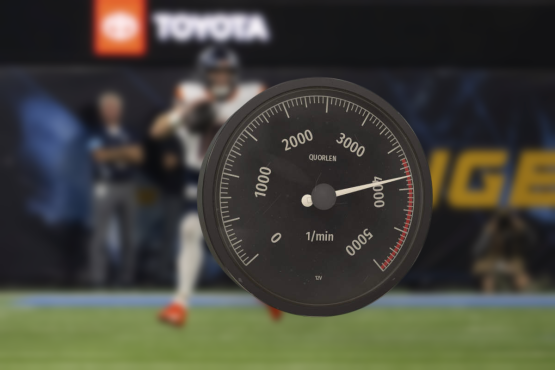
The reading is 3850 rpm
